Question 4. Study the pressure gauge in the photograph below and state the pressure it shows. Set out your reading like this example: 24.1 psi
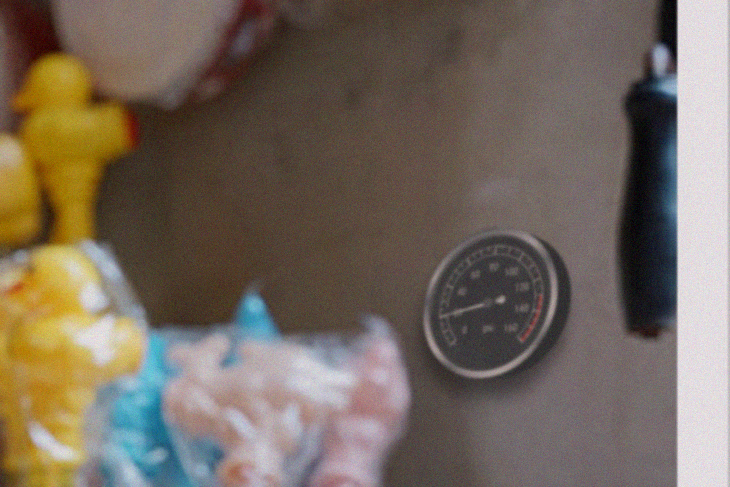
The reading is 20 psi
